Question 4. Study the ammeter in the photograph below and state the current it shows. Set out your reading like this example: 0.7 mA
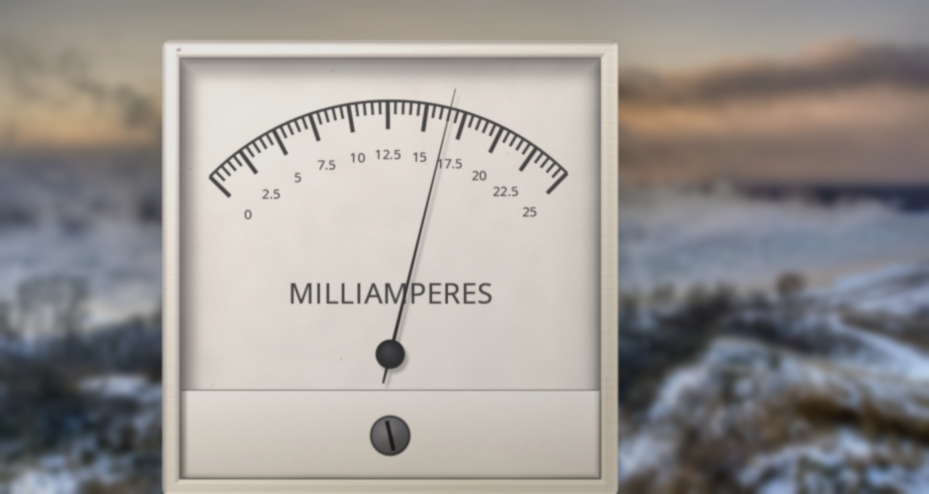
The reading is 16.5 mA
